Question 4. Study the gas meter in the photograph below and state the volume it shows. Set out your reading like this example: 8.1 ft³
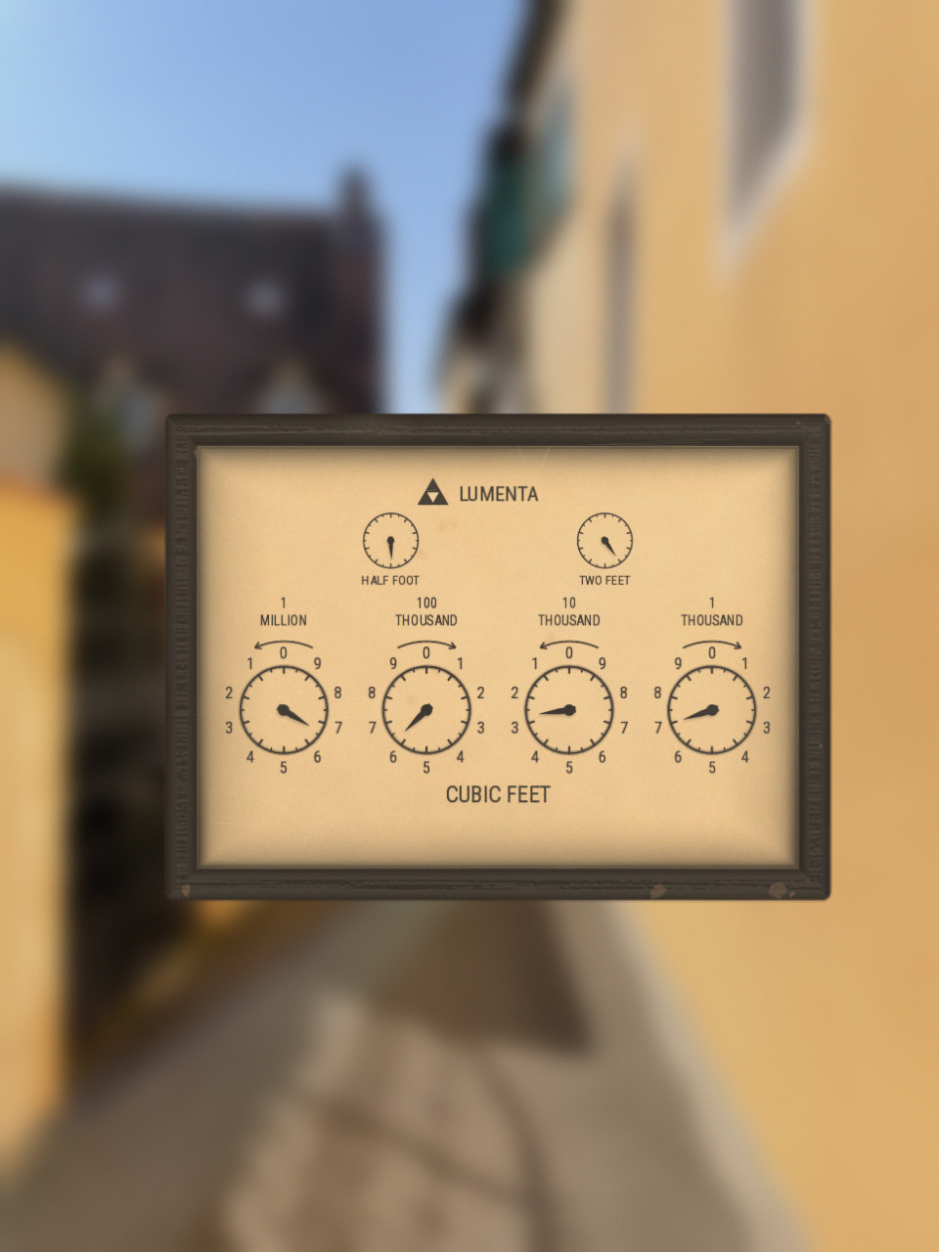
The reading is 662700 ft³
